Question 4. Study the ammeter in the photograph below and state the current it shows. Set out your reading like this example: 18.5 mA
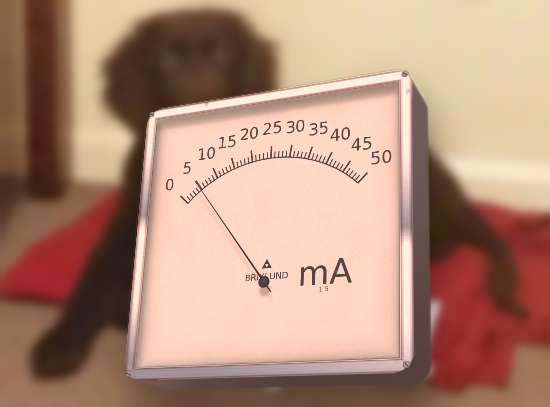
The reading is 5 mA
